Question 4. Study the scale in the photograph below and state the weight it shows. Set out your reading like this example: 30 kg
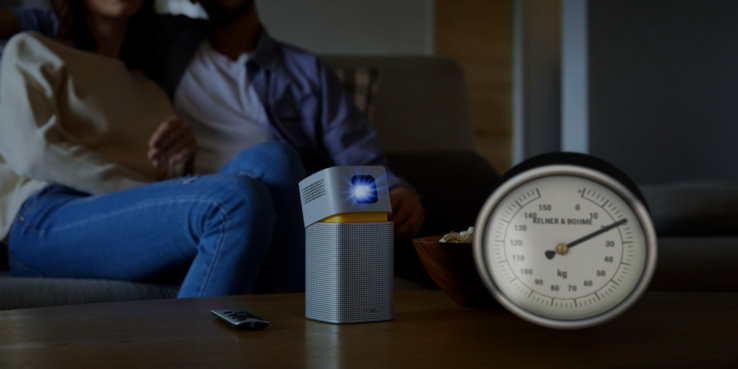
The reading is 20 kg
